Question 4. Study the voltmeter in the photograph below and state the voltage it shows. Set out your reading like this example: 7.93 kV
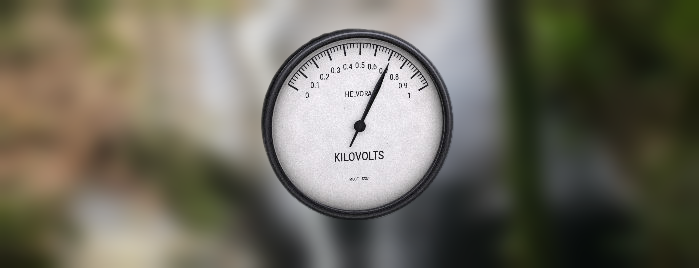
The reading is 0.7 kV
